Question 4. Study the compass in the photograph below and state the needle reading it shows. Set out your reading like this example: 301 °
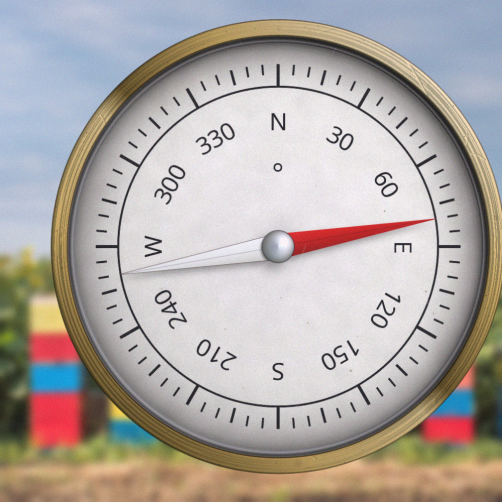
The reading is 80 °
